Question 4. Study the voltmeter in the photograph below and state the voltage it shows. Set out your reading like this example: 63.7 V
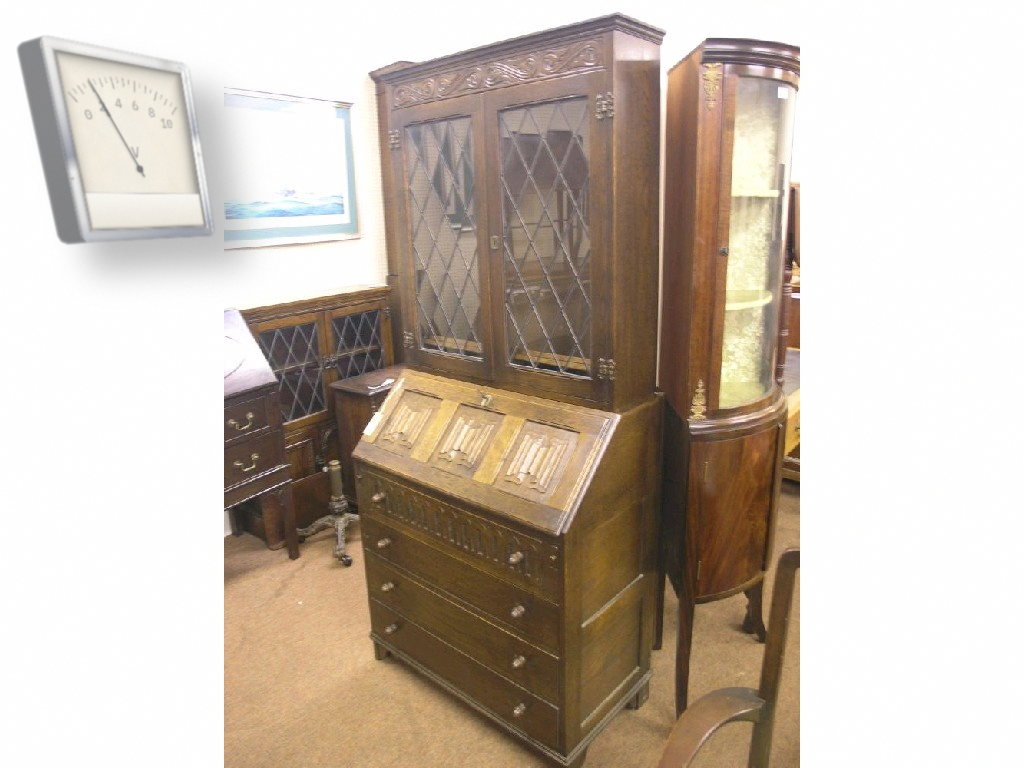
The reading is 2 V
